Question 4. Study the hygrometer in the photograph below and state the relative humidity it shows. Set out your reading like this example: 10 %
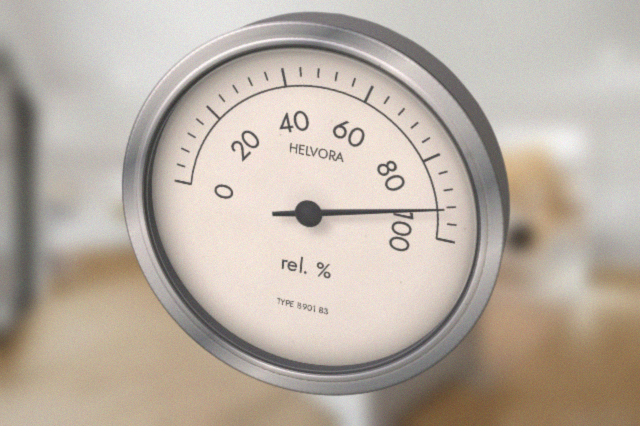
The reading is 92 %
